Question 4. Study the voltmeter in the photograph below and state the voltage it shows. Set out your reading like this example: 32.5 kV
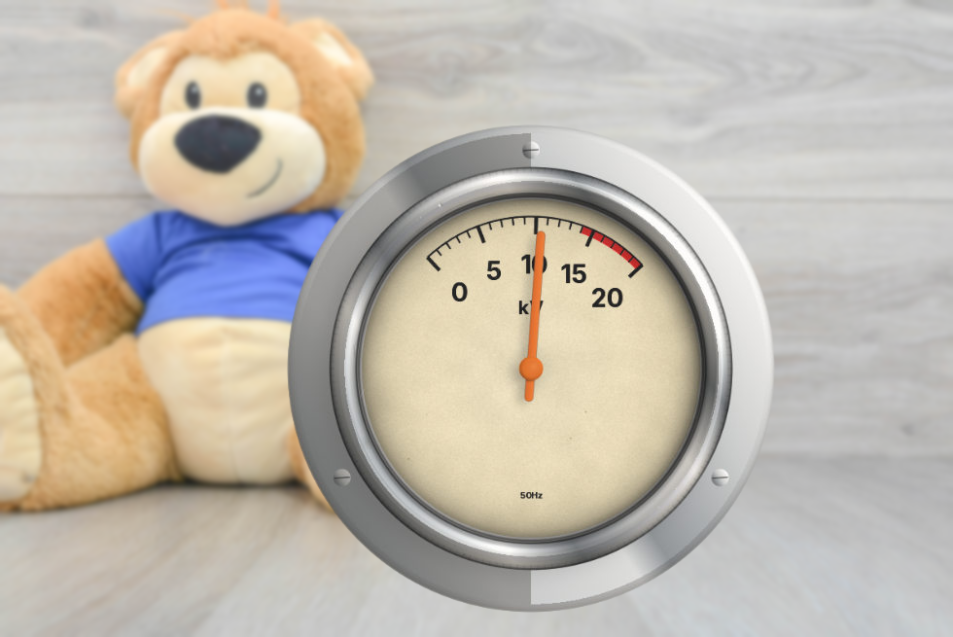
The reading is 10.5 kV
